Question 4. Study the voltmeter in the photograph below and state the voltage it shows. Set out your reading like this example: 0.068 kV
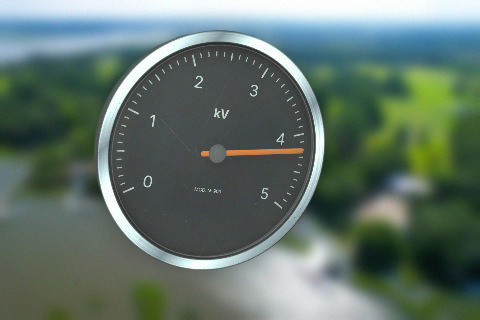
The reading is 4.2 kV
